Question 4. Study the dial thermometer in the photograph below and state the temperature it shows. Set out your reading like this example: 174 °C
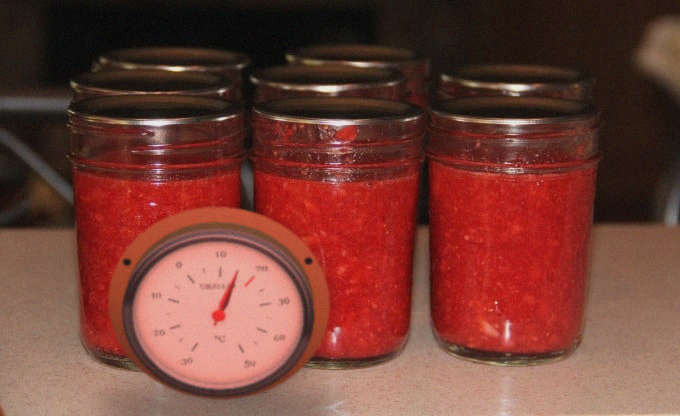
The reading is 15 °C
